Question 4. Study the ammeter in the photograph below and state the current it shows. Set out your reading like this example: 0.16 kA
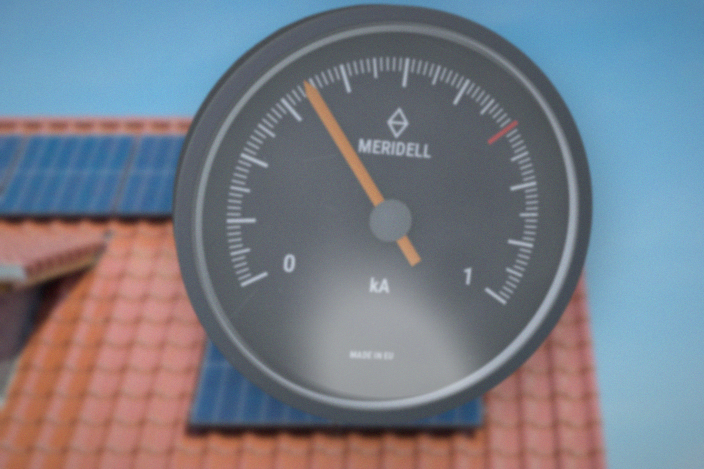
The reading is 0.34 kA
